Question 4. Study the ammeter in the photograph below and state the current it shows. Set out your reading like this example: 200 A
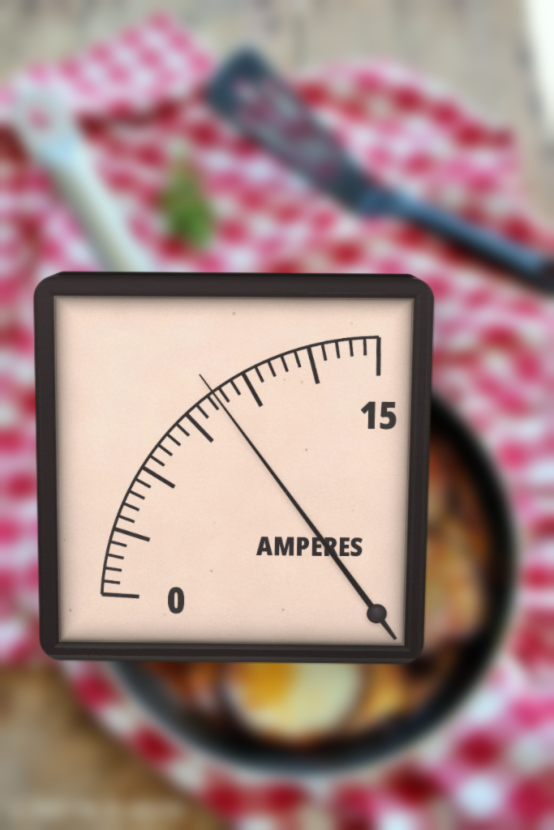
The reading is 8.75 A
